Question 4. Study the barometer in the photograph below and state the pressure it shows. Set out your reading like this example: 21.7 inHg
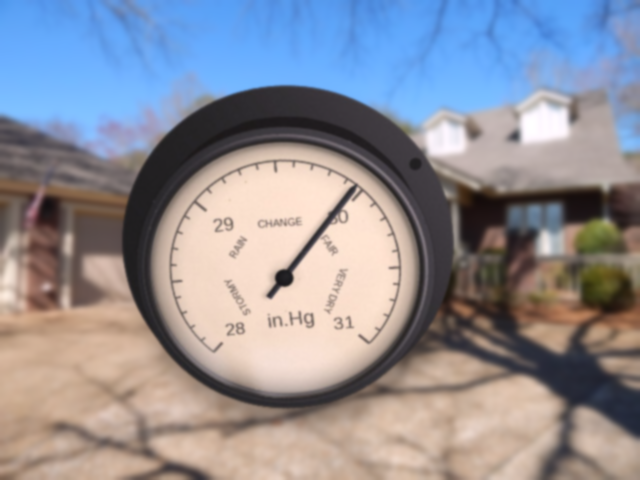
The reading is 29.95 inHg
